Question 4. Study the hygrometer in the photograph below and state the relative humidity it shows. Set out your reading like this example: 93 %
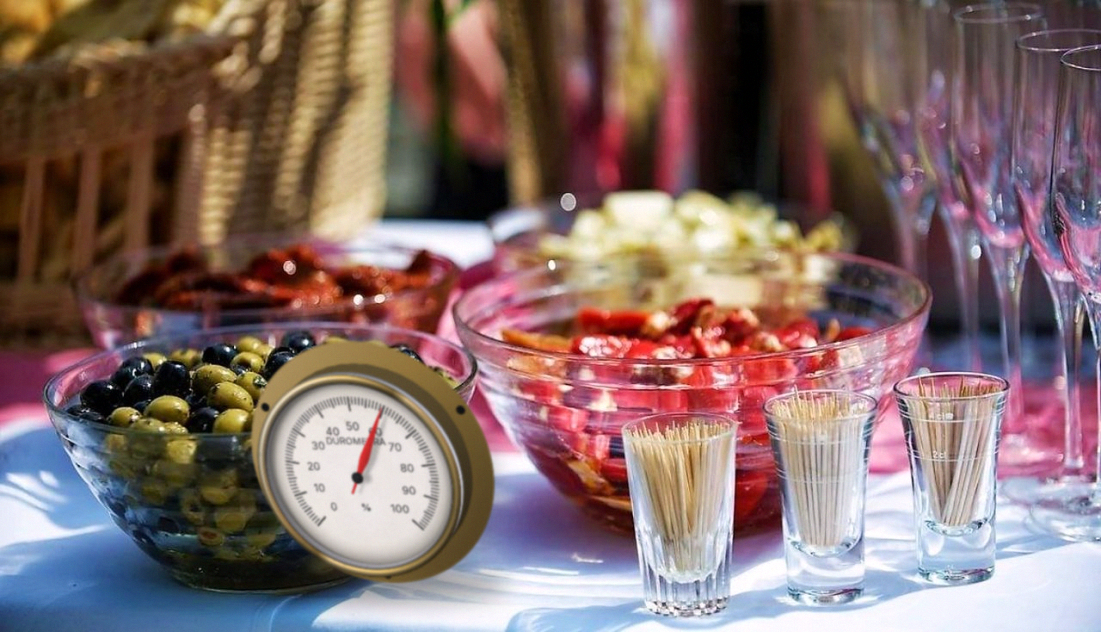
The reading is 60 %
